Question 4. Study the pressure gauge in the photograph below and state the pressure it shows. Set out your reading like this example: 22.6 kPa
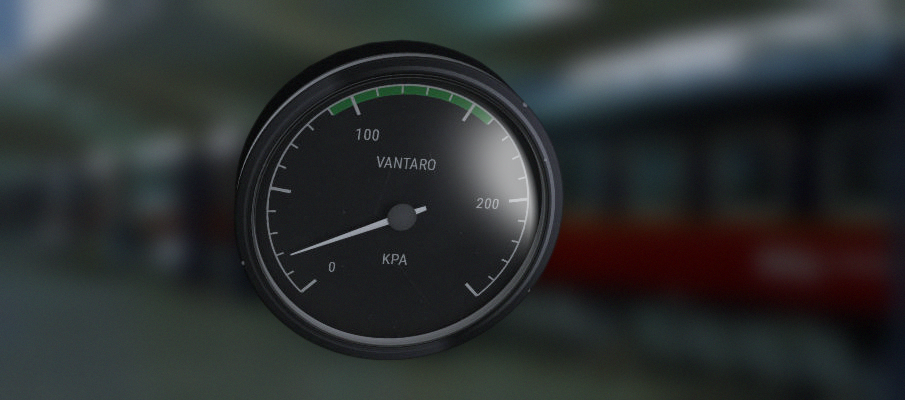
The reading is 20 kPa
